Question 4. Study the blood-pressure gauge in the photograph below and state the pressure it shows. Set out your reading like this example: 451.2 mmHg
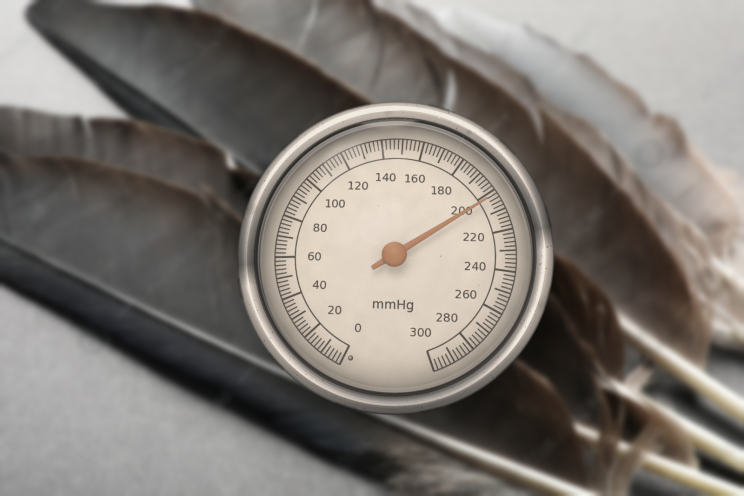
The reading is 202 mmHg
